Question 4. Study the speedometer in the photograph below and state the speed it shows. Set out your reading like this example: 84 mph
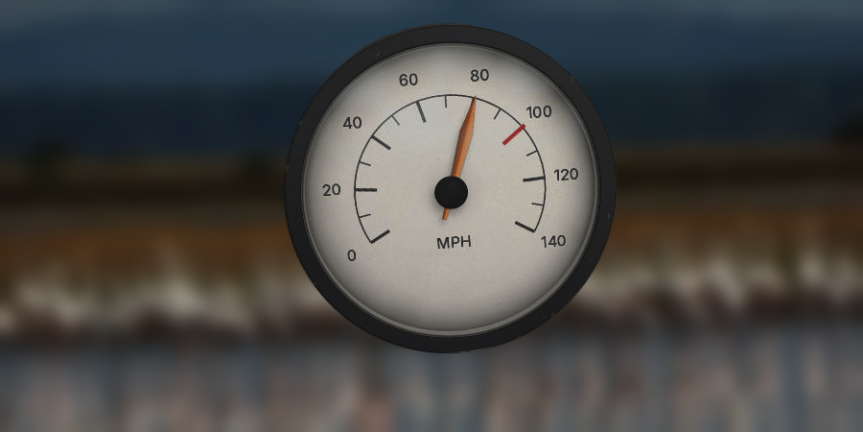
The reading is 80 mph
